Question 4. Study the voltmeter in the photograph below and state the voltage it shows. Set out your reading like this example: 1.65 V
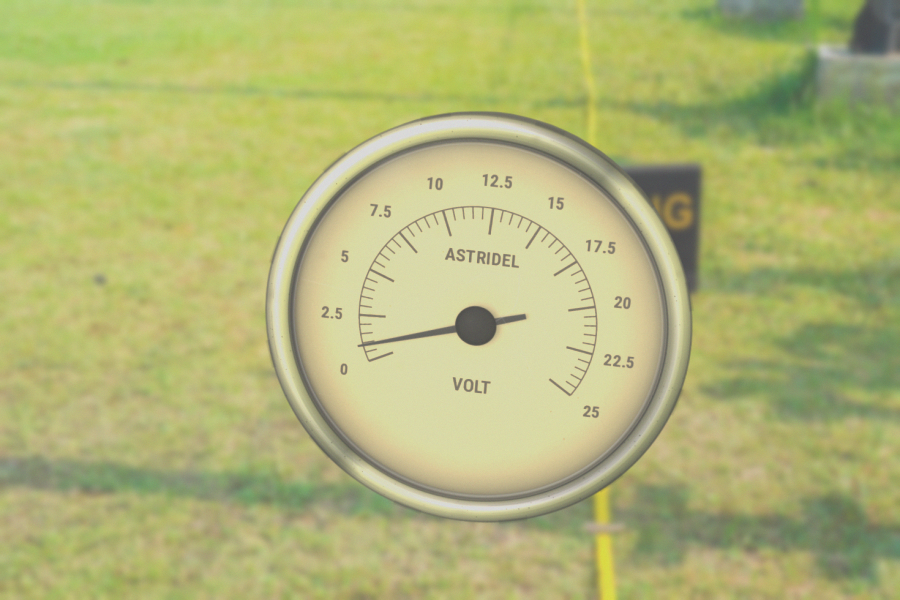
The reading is 1 V
